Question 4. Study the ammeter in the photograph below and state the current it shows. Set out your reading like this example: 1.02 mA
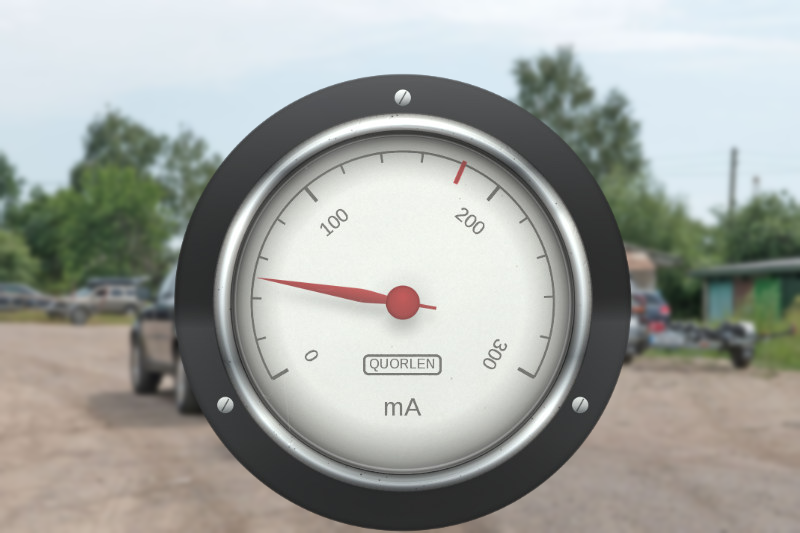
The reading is 50 mA
